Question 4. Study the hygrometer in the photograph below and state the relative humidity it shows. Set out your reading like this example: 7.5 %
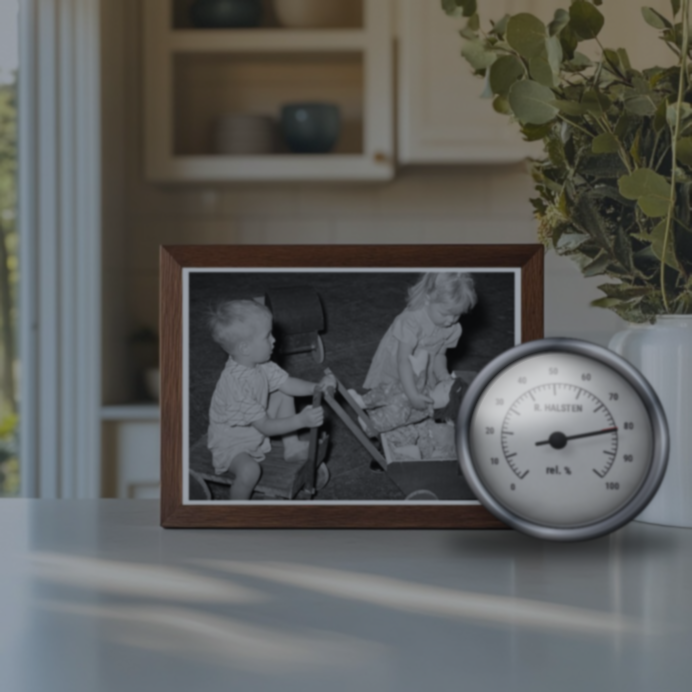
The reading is 80 %
